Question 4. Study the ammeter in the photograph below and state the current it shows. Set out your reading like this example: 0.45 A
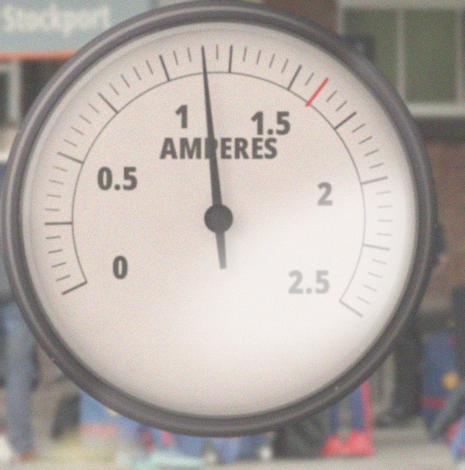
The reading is 1.15 A
